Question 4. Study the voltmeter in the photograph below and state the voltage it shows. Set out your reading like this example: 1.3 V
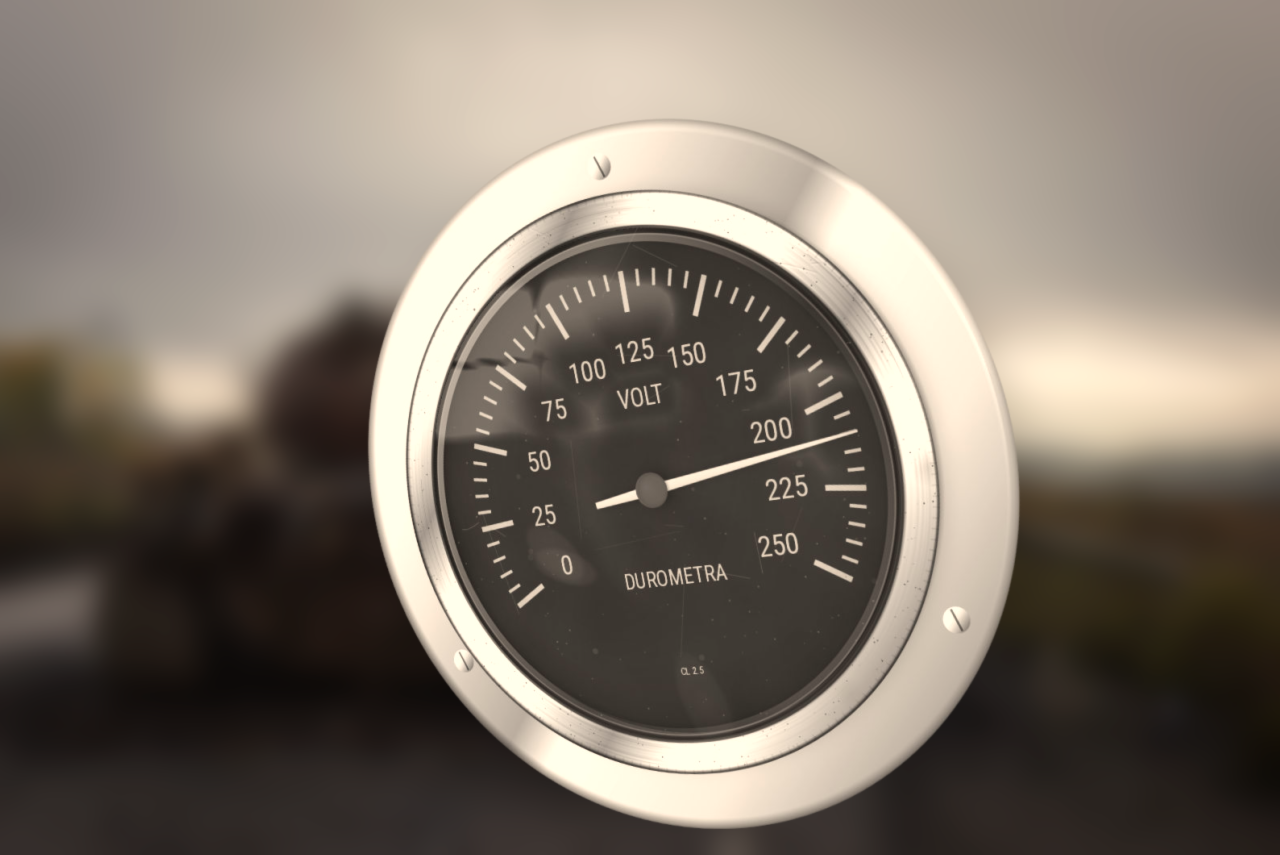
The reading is 210 V
